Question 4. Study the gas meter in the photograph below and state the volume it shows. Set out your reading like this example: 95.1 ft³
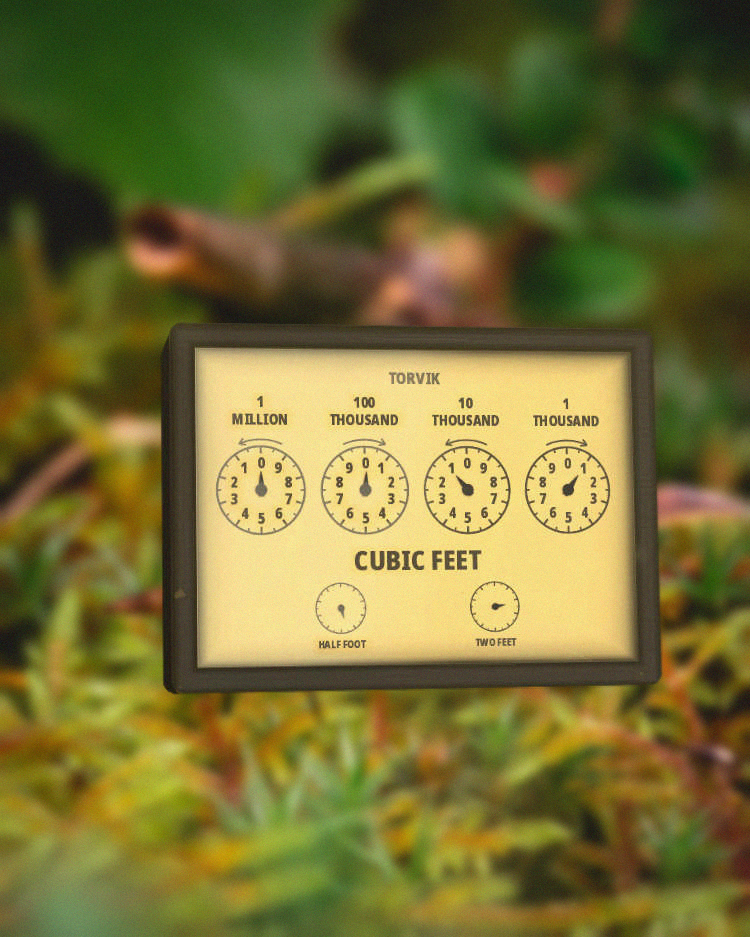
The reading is 1100 ft³
